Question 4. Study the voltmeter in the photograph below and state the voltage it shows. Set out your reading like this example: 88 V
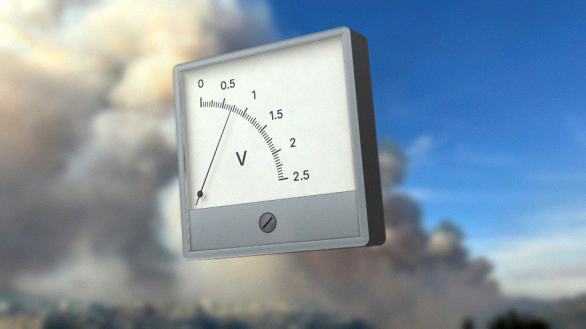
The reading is 0.75 V
